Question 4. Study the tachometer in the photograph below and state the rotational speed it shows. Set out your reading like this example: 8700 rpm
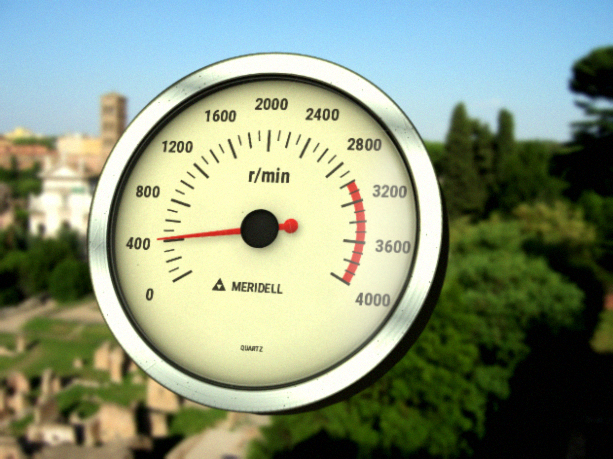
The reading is 400 rpm
